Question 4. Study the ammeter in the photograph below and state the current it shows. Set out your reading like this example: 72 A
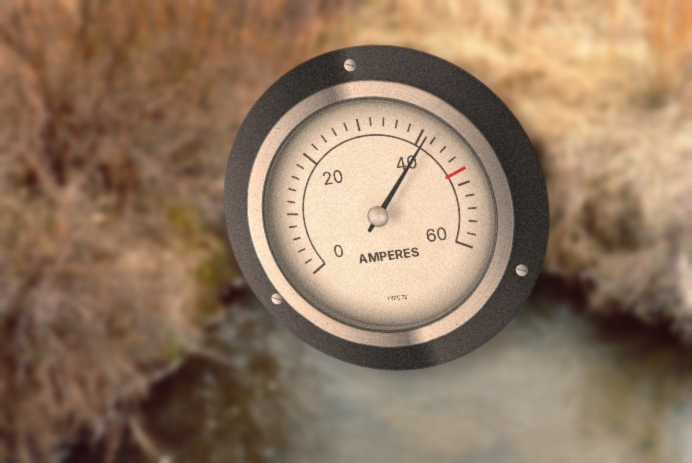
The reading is 41 A
